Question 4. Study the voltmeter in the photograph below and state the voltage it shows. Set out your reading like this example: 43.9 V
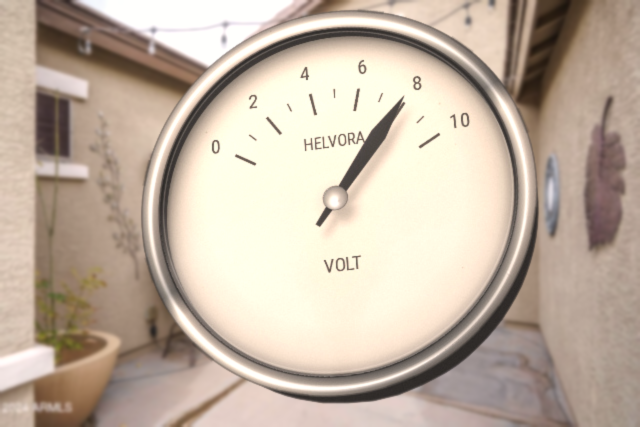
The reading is 8 V
